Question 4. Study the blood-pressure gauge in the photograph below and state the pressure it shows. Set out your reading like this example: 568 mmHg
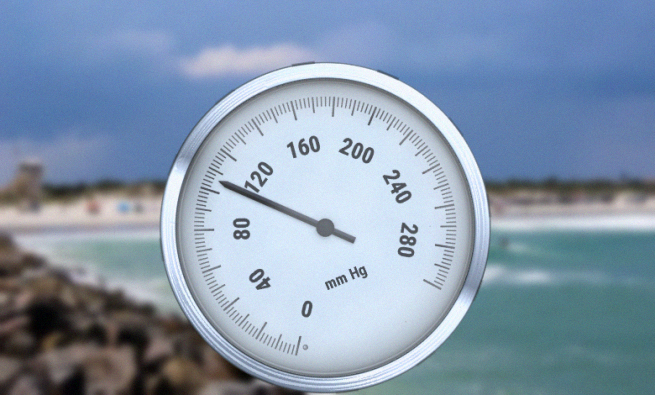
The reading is 106 mmHg
